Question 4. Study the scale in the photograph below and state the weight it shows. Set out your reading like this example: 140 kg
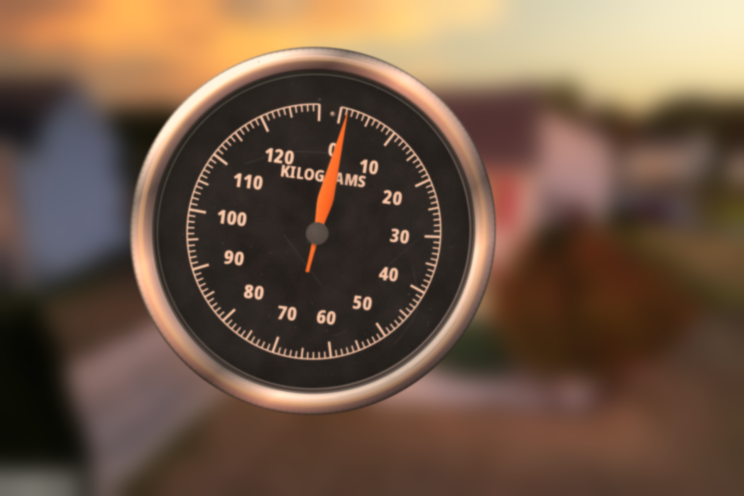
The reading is 1 kg
